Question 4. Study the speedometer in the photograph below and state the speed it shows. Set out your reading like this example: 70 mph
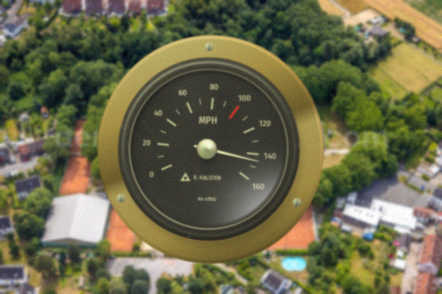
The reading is 145 mph
